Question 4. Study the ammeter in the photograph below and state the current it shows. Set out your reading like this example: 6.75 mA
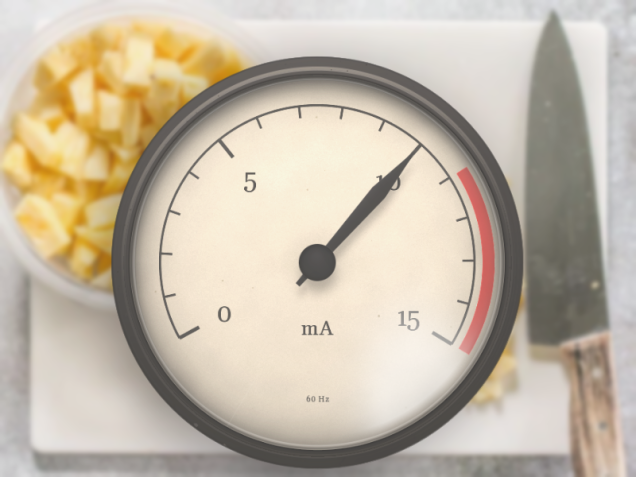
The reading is 10 mA
